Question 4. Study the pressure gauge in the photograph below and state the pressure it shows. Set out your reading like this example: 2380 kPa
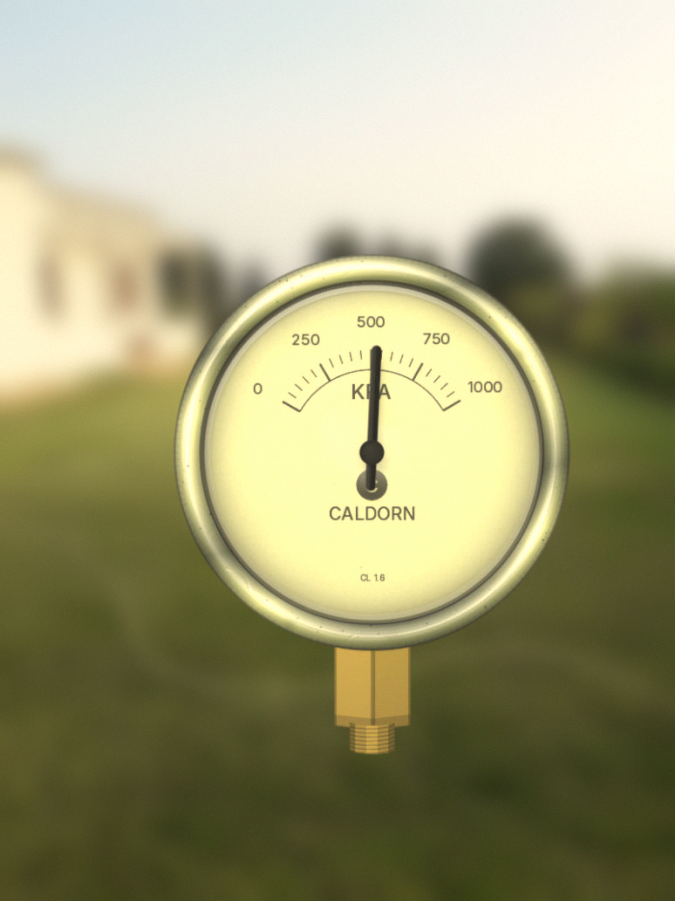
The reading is 525 kPa
